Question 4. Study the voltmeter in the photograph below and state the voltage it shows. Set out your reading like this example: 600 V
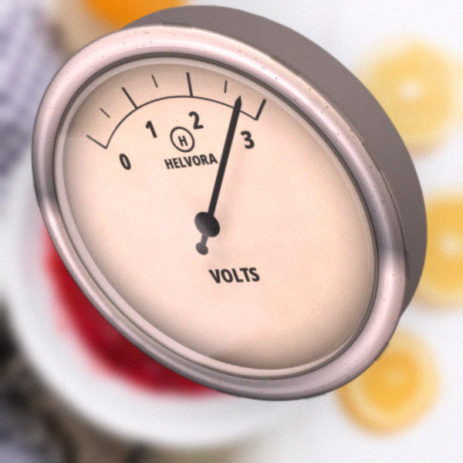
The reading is 2.75 V
